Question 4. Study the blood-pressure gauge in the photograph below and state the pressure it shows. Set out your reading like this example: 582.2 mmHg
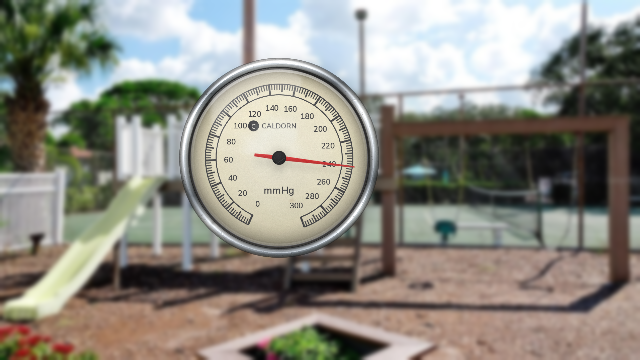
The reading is 240 mmHg
